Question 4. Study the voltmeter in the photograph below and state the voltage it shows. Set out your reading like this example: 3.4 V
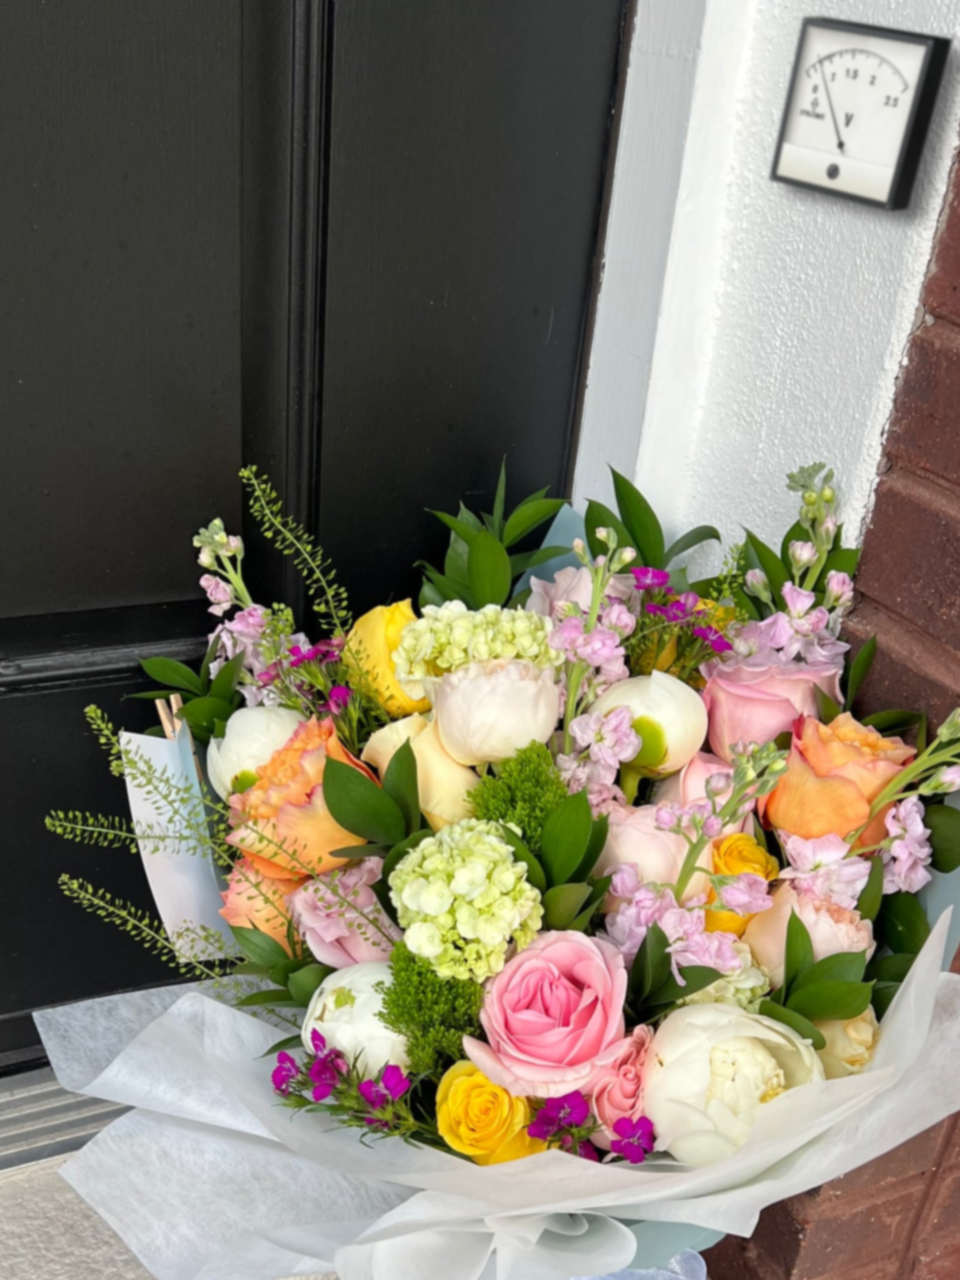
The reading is 0.75 V
